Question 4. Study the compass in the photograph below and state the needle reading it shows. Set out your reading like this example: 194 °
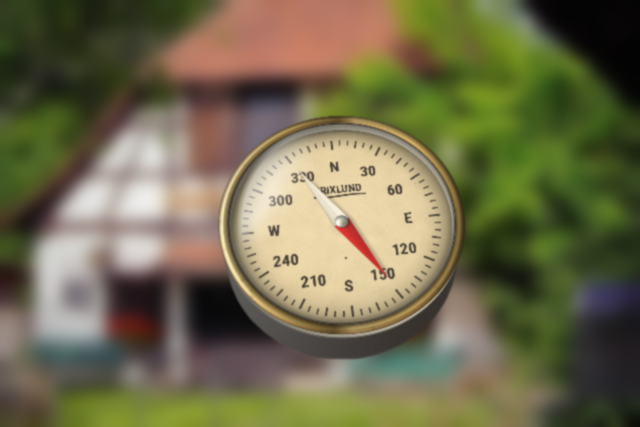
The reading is 150 °
